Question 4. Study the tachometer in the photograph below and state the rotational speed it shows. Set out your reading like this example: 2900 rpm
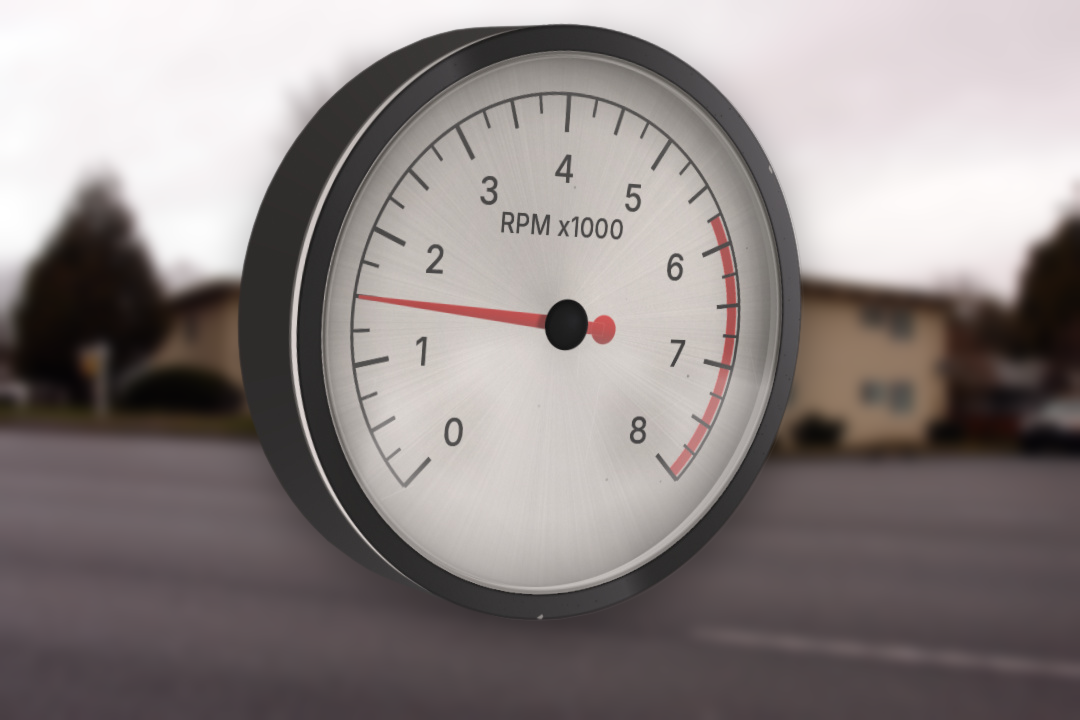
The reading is 1500 rpm
